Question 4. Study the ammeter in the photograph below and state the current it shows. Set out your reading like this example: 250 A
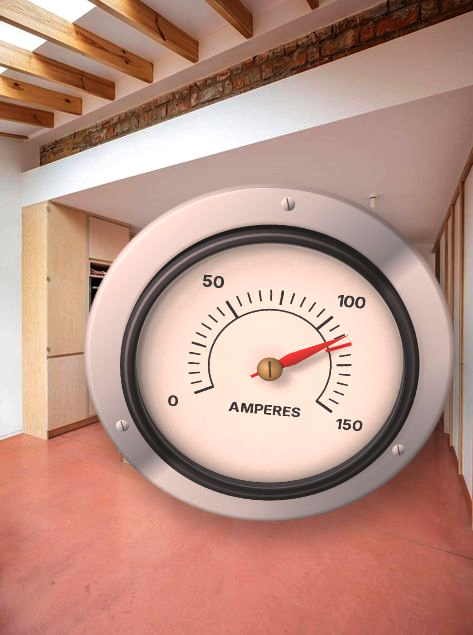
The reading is 110 A
